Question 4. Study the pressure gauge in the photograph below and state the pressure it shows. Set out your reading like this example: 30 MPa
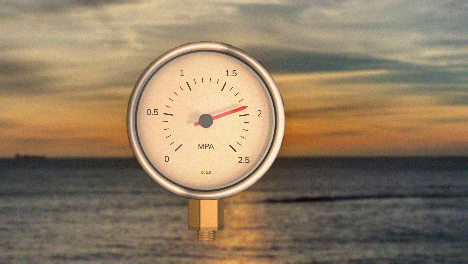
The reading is 1.9 MPa
